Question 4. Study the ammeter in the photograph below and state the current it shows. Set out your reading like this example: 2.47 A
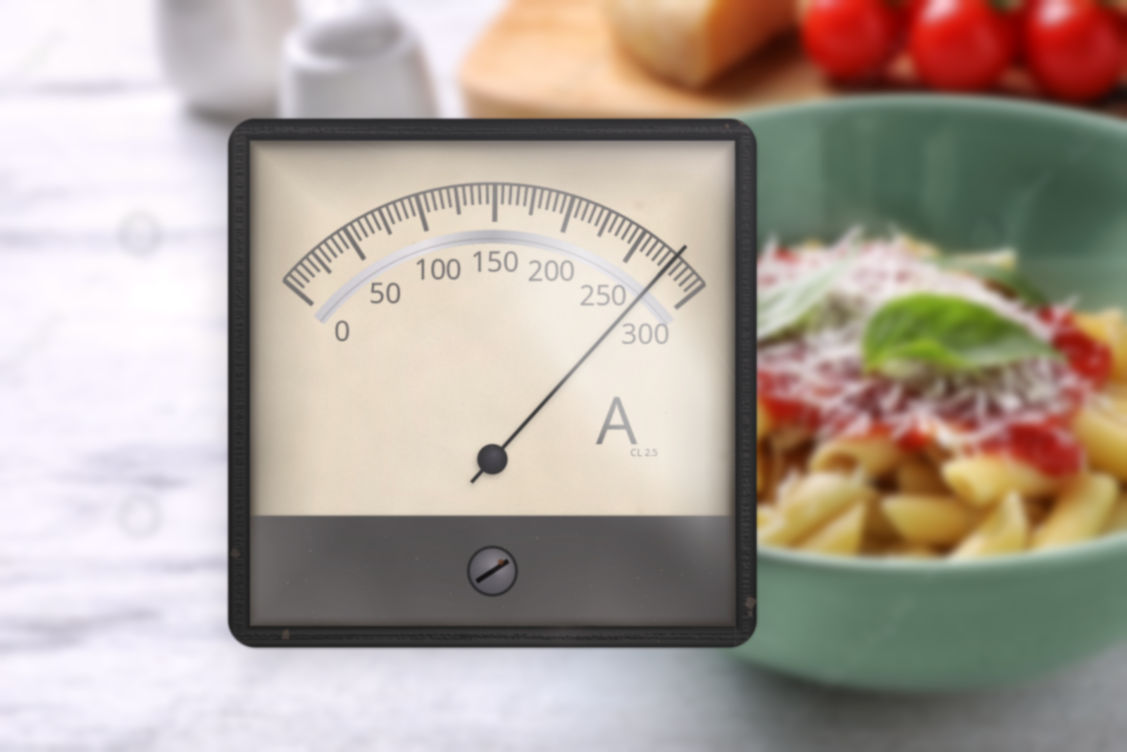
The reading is 275 A
